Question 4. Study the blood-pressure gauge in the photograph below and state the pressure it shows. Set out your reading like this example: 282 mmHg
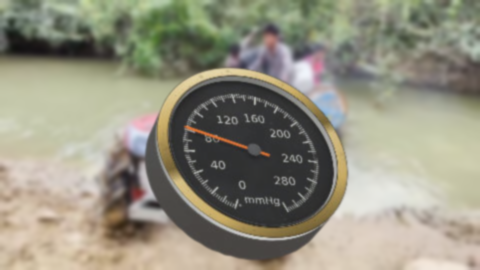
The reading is 80 mmHg
